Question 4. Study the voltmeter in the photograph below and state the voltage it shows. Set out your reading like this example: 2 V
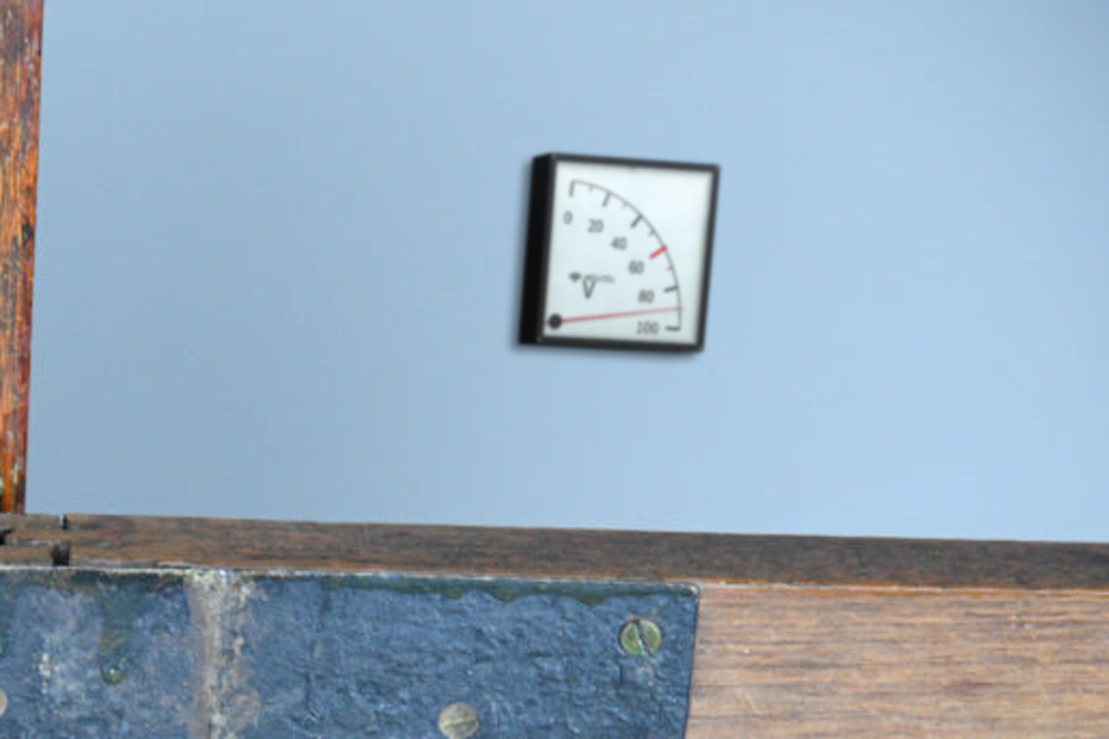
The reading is 90 V
